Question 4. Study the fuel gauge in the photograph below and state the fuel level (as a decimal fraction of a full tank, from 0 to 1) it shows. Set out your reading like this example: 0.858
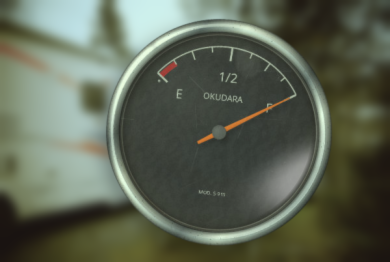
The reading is 1
